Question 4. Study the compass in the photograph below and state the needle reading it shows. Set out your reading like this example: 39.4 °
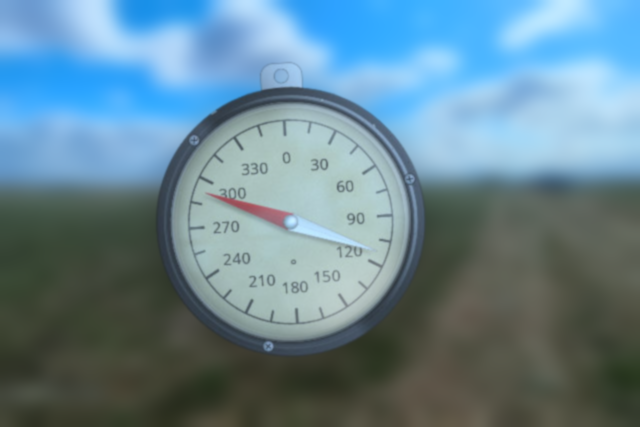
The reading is 292.5 °
